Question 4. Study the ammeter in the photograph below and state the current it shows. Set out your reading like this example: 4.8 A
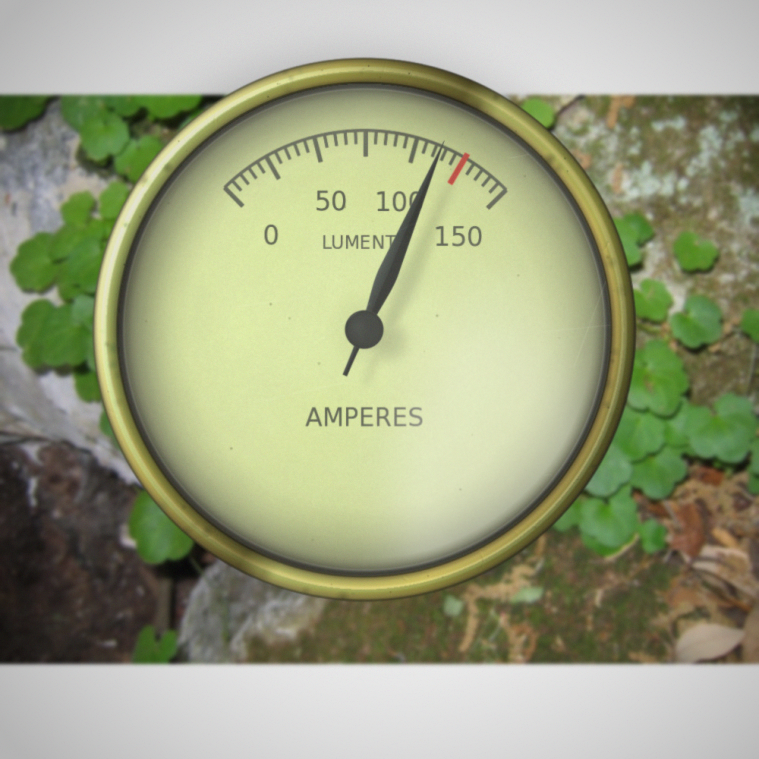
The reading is 112.5 A
